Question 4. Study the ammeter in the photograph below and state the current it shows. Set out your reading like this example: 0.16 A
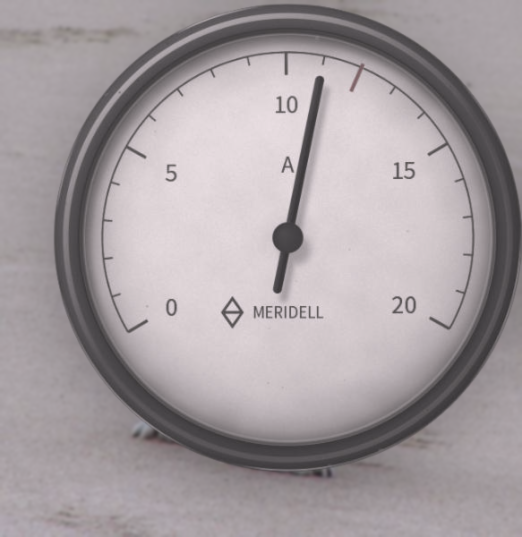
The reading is 11 A
